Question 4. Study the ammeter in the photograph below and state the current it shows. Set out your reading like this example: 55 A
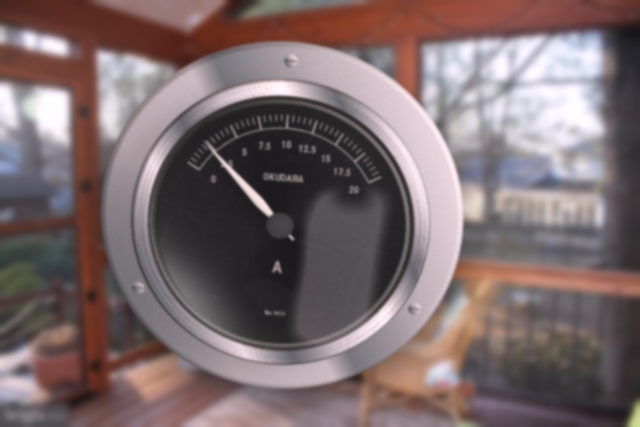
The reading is 2.5 A
